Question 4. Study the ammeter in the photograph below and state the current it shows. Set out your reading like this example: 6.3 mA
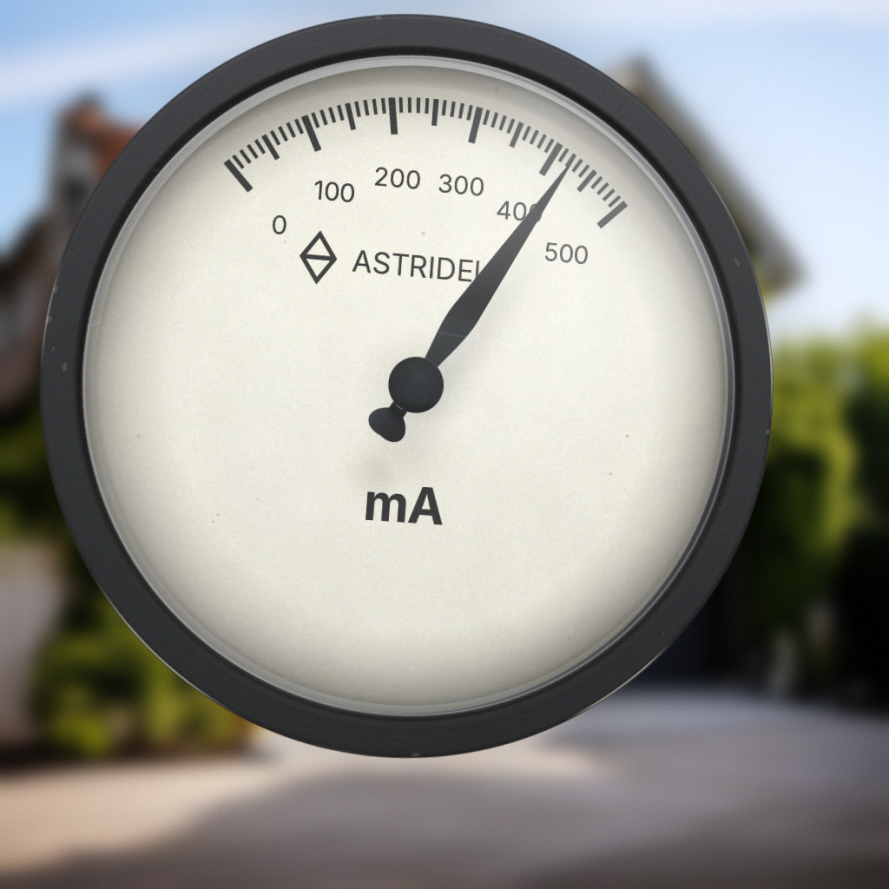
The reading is 420 mA
